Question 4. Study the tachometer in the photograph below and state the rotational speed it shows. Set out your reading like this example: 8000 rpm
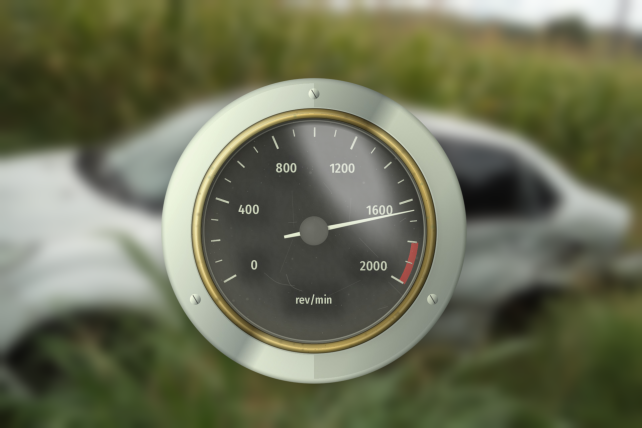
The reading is 1650 rpm
